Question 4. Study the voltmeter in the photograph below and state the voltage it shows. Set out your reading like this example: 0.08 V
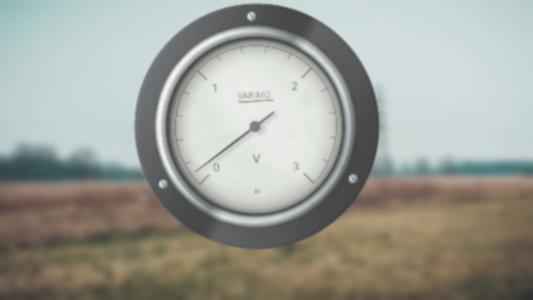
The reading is 0.1 V
